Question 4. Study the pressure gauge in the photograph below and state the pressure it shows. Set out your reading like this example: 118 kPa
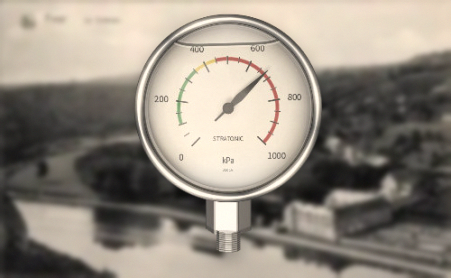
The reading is 675 kPa
